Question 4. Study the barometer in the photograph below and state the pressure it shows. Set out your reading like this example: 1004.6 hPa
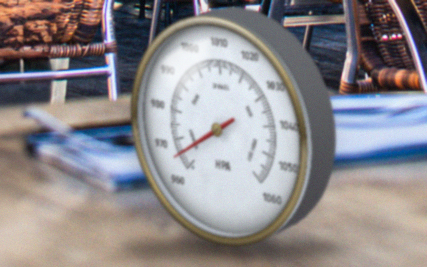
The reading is 965 hPa
